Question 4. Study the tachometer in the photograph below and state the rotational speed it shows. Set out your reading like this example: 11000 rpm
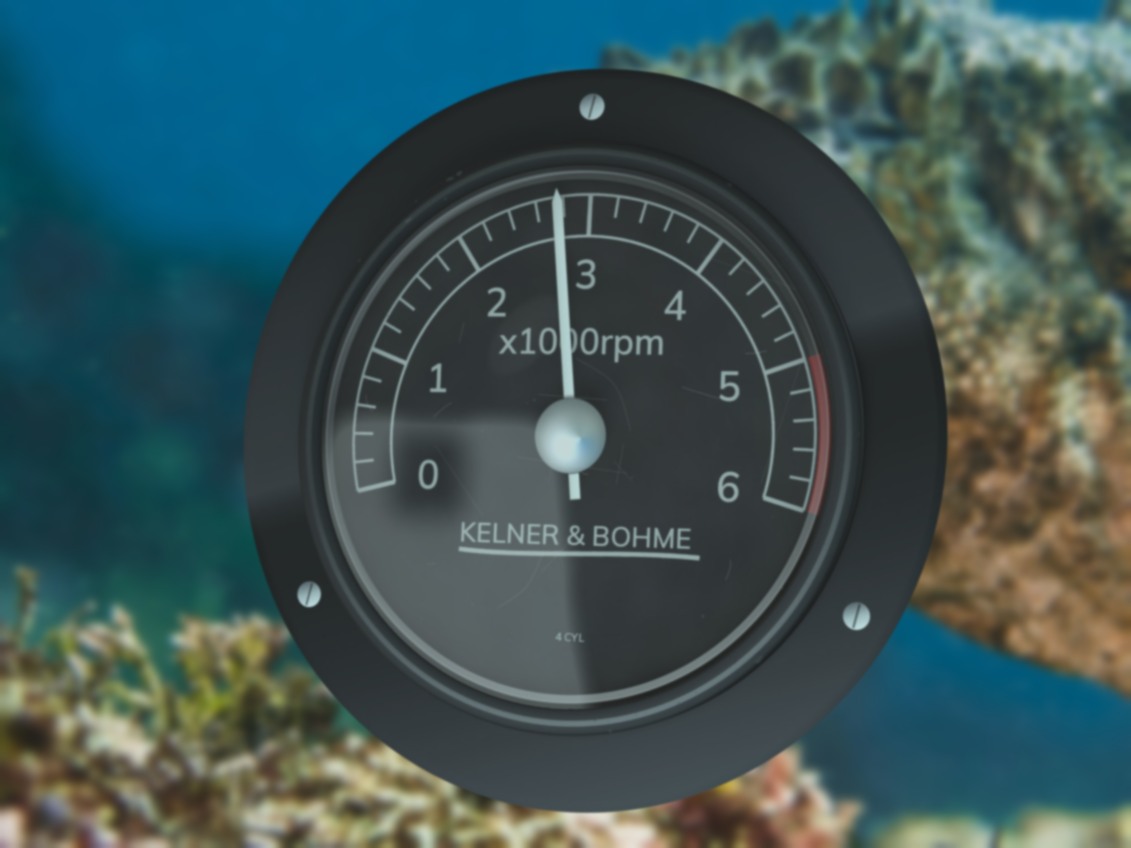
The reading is 2800 rpm
